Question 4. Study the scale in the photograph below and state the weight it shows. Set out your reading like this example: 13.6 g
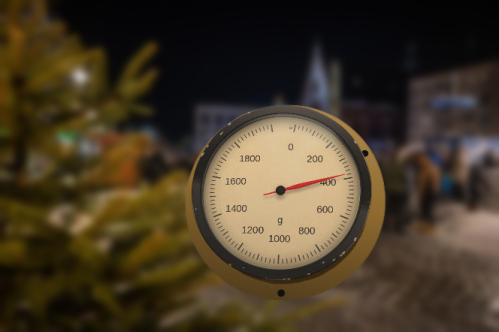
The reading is 380 g
